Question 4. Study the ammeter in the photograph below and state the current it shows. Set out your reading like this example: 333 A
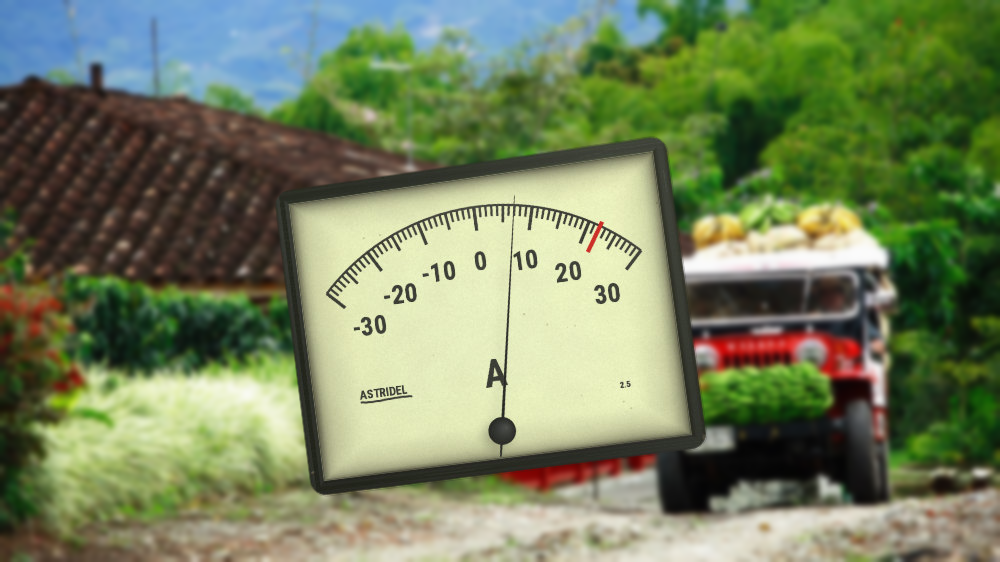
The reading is 7 A
